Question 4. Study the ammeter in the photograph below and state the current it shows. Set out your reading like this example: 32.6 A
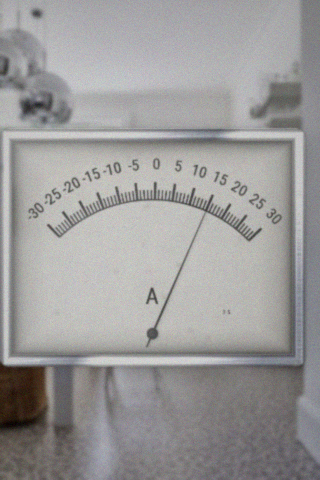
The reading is 15 A
